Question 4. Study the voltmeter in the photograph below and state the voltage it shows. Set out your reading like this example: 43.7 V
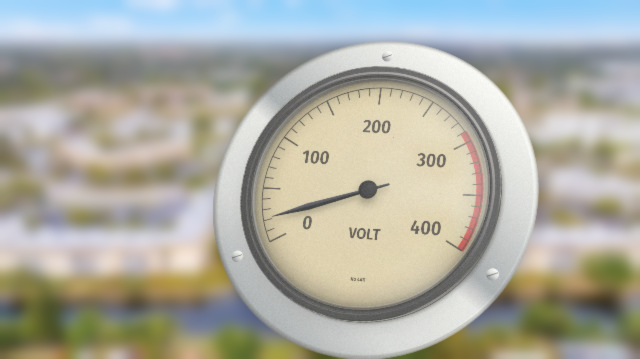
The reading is 20 V
